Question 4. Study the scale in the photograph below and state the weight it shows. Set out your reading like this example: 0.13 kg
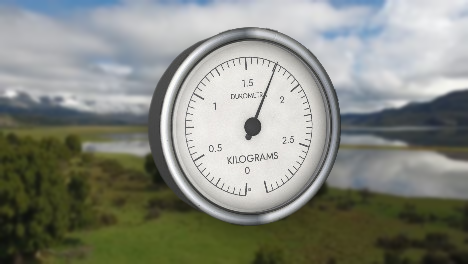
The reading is 1.75 kg
